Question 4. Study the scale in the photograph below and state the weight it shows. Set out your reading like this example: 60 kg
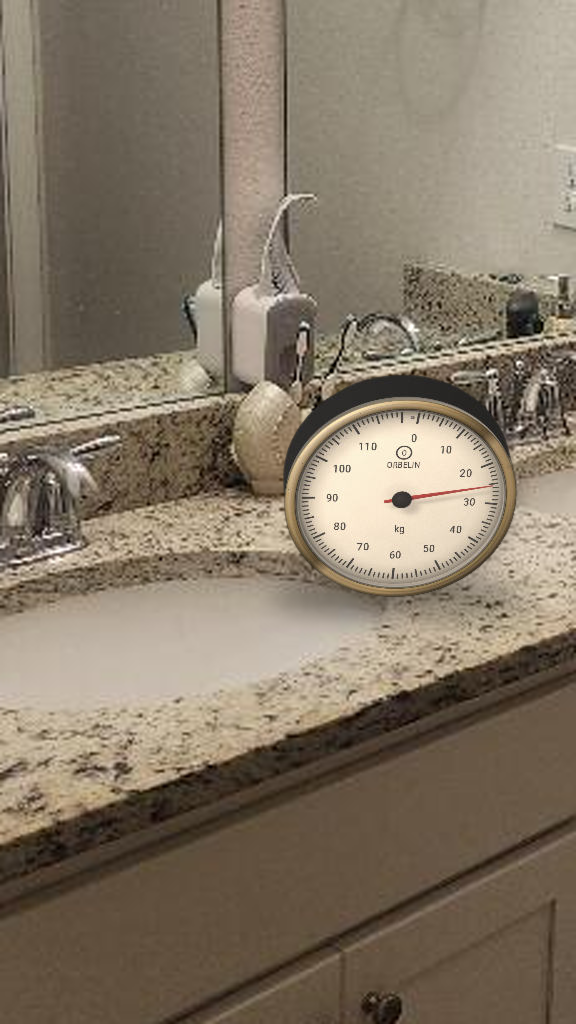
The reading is 25 kg
